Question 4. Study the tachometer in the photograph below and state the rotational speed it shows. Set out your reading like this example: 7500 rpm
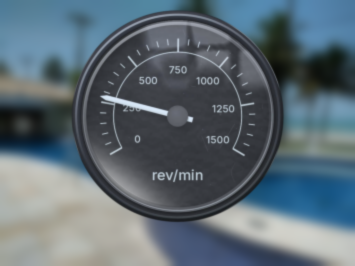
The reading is 275 rpm
